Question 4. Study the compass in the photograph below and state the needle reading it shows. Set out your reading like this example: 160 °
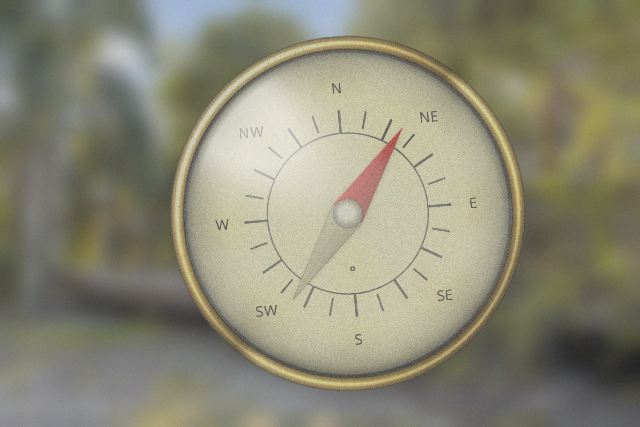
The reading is 37.5 °
